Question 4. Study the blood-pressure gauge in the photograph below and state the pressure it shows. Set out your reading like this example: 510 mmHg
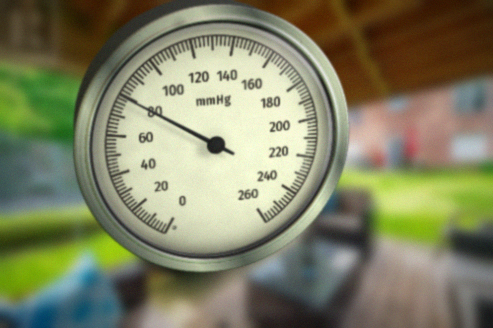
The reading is 80 mmHg
